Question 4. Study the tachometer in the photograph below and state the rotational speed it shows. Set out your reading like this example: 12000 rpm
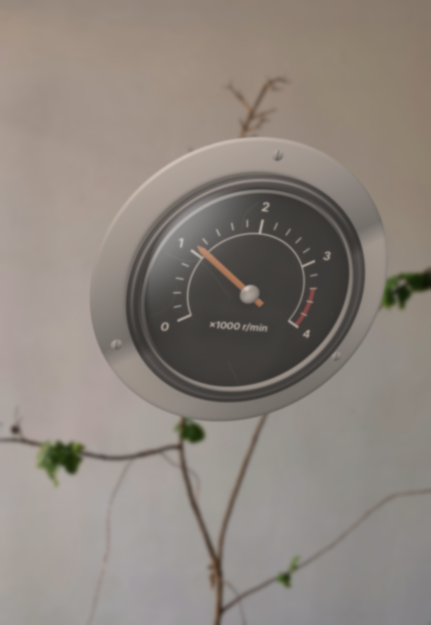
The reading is 1100 rpm
